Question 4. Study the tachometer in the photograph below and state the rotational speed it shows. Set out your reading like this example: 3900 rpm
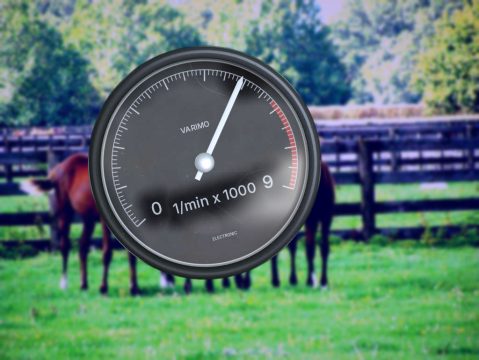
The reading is 5900 rpm
